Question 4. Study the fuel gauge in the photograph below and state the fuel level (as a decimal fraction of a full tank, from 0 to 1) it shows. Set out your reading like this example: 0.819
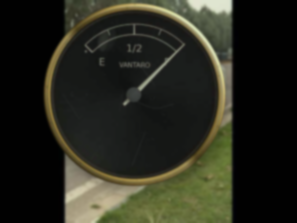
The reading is 1
